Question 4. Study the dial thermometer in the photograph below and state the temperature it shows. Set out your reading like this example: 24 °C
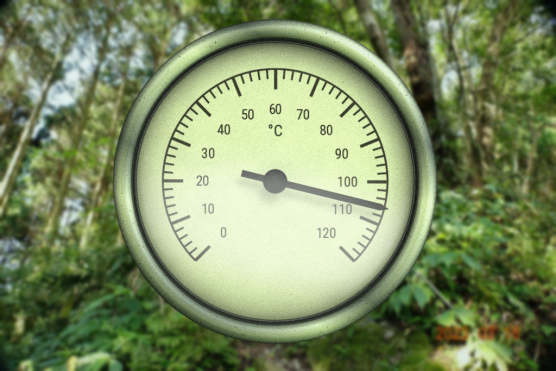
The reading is 106 °C
